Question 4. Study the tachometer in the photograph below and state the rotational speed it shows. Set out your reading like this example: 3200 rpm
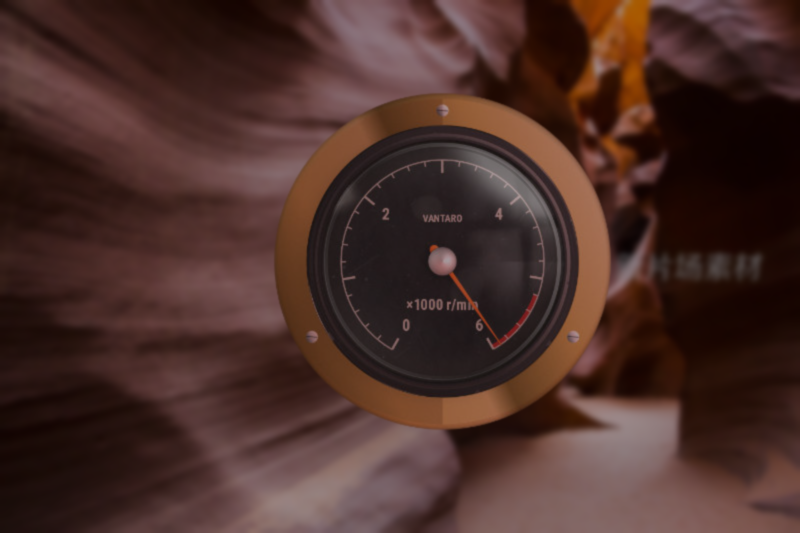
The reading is 5900 rpm
